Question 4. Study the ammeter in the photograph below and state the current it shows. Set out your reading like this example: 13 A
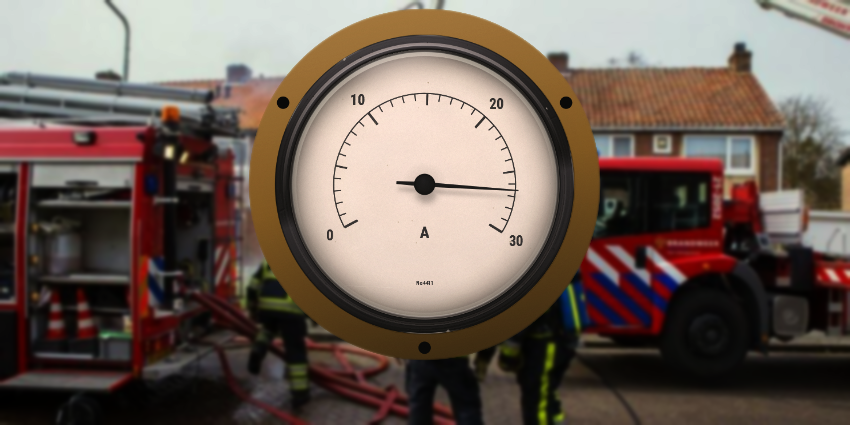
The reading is 26.5 A
